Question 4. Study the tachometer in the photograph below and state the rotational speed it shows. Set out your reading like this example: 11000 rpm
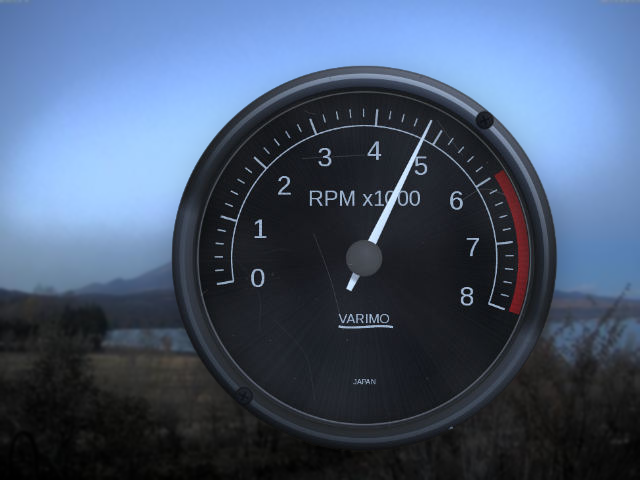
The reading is 4800 rpm
